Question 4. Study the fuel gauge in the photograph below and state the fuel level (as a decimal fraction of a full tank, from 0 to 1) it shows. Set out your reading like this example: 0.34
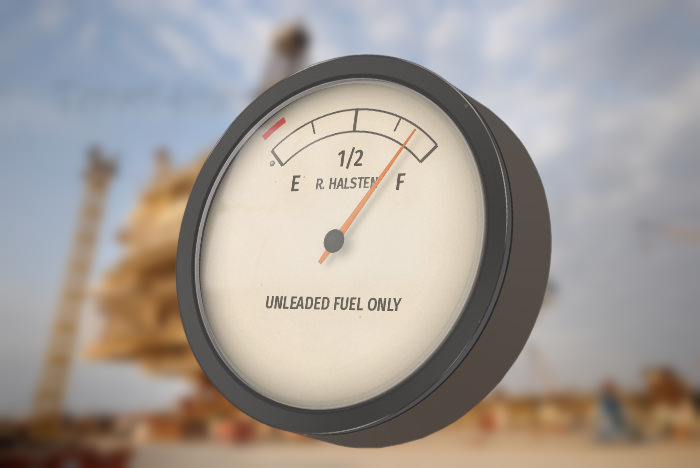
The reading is 0.875
